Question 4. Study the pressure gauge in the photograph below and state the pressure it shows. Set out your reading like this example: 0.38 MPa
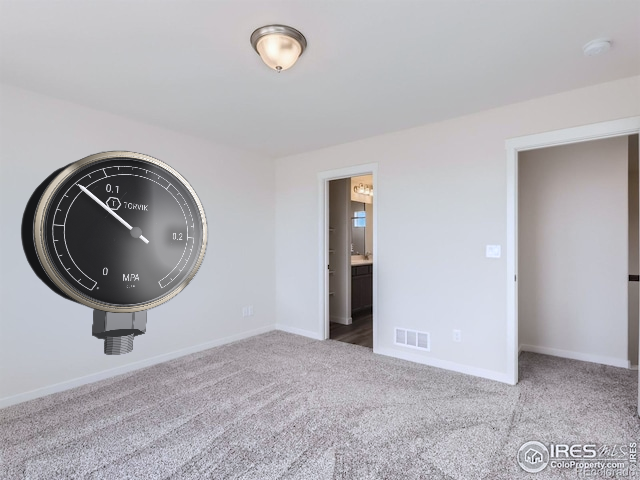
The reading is 0.08 MPa
